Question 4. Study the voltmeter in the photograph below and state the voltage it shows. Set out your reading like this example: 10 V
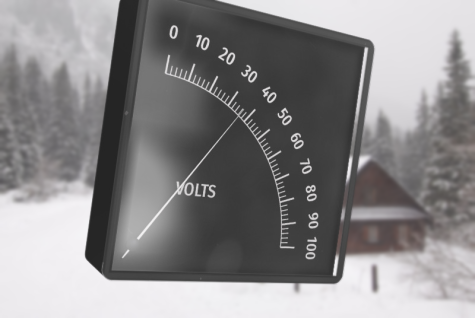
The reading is 36 V
